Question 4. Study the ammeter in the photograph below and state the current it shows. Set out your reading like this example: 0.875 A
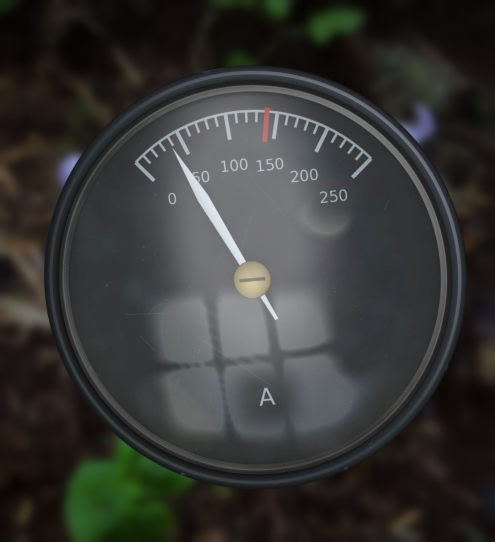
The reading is 40 A
